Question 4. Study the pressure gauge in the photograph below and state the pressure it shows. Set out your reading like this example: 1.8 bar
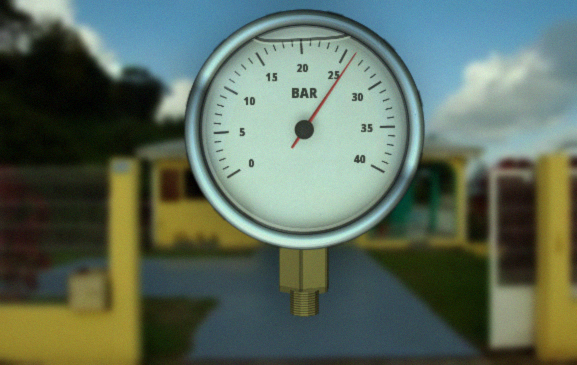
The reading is 26 bar
